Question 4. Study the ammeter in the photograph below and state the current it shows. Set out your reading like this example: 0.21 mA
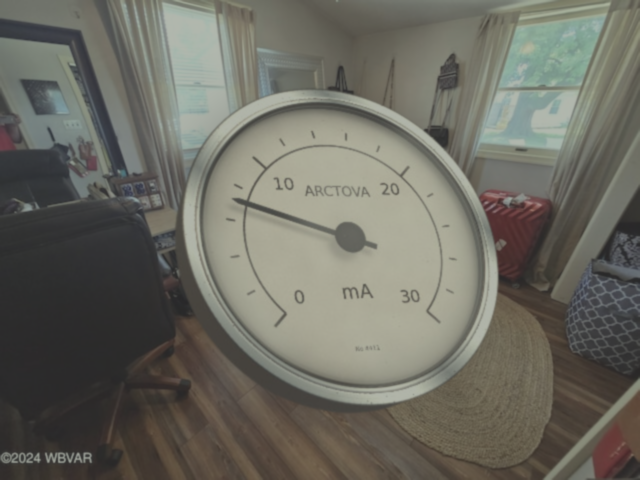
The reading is 7 mA
